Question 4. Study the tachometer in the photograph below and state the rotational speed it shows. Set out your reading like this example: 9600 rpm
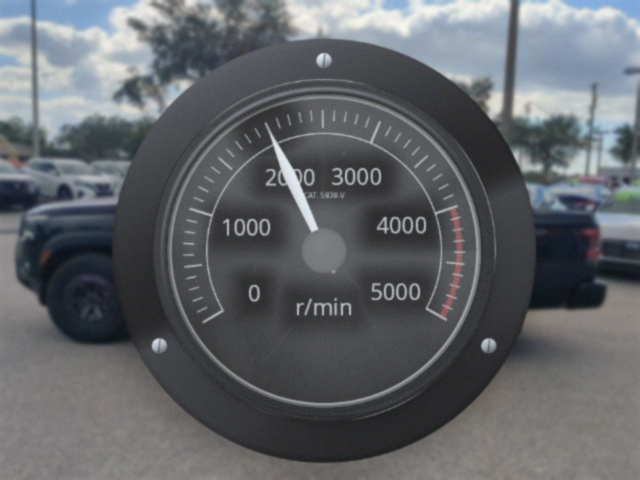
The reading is 2000 rpm
